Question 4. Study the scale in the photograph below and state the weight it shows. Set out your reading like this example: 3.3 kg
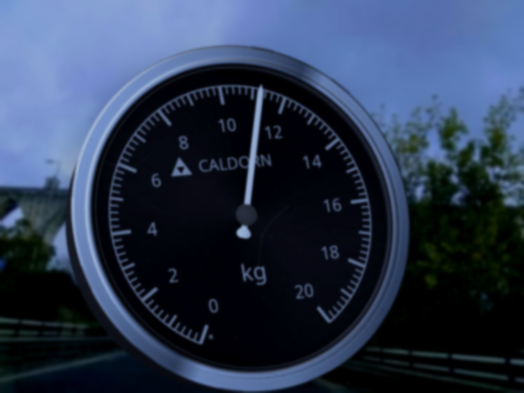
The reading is 11.2 kg
